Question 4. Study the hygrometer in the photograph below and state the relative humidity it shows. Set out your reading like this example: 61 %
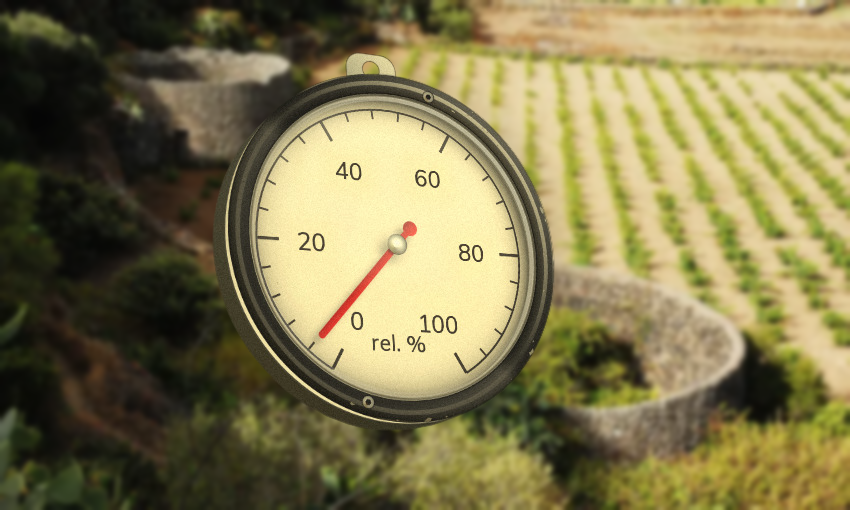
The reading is 4 %
